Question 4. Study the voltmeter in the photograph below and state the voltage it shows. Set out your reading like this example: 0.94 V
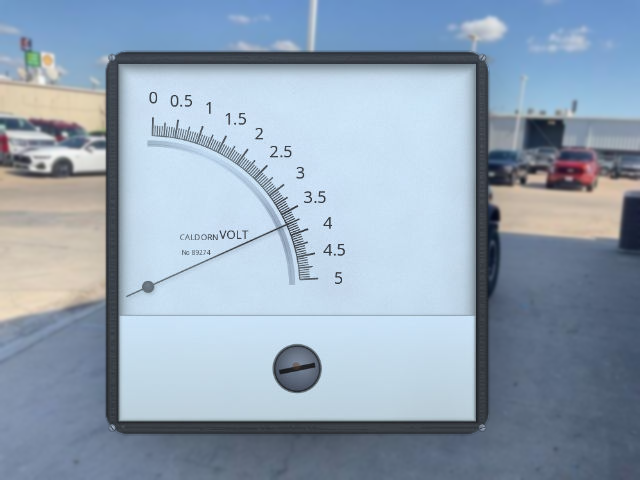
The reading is 3.75 V
